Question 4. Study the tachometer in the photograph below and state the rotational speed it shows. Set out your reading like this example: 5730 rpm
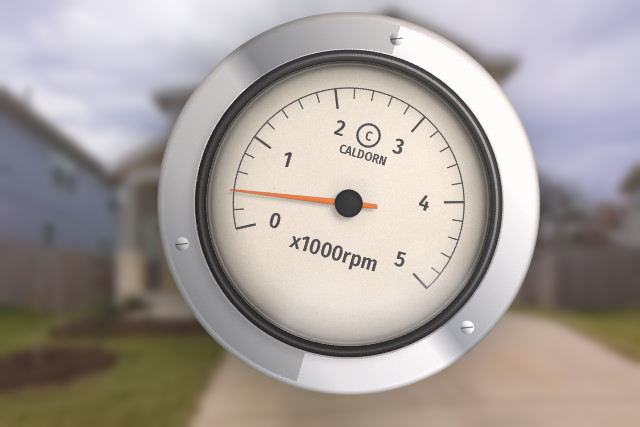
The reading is 400 rpm
